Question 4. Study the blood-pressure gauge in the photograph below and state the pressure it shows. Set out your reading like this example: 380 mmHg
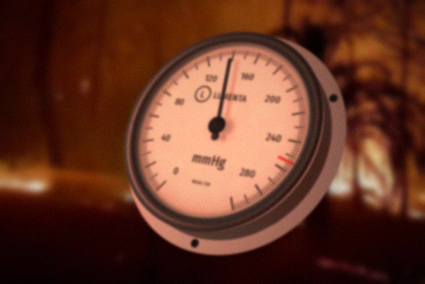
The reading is 140 mmHg
